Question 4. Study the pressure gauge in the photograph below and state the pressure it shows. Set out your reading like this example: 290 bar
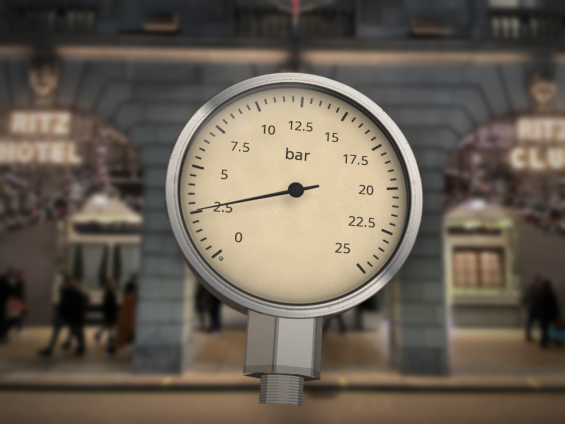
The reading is 2.5 bar
